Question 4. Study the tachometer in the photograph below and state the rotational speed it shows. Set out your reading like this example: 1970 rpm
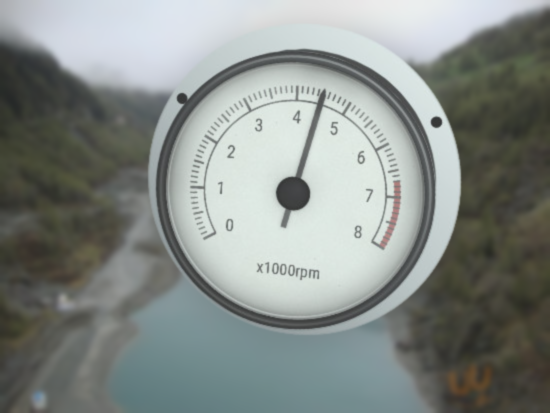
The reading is 4500 rpm
